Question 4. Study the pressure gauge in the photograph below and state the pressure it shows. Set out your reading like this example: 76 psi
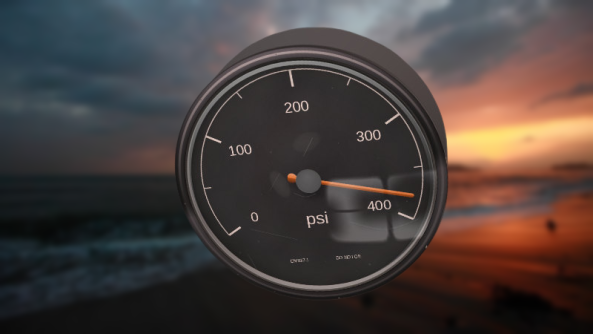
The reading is 375 psi
